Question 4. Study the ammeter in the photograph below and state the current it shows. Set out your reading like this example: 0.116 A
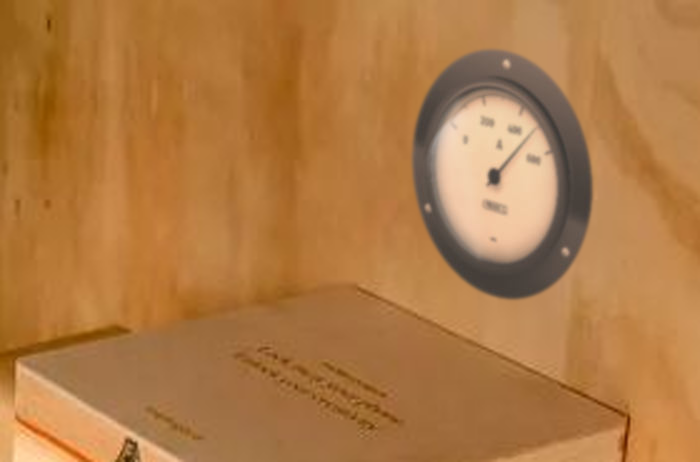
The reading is 500 A
